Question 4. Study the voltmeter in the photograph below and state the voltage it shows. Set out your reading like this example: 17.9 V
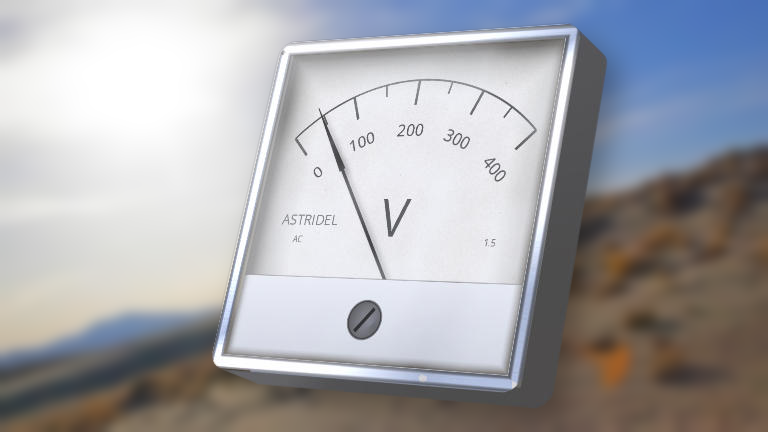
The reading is 50 V
